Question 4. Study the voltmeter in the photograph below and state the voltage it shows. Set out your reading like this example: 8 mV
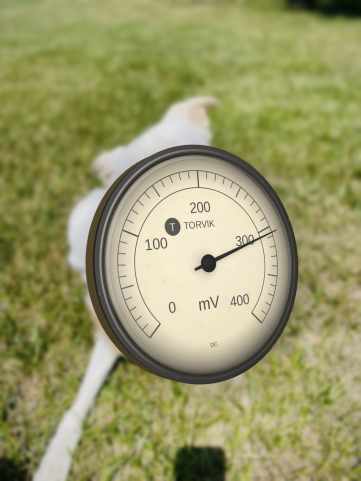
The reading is 305 mV
